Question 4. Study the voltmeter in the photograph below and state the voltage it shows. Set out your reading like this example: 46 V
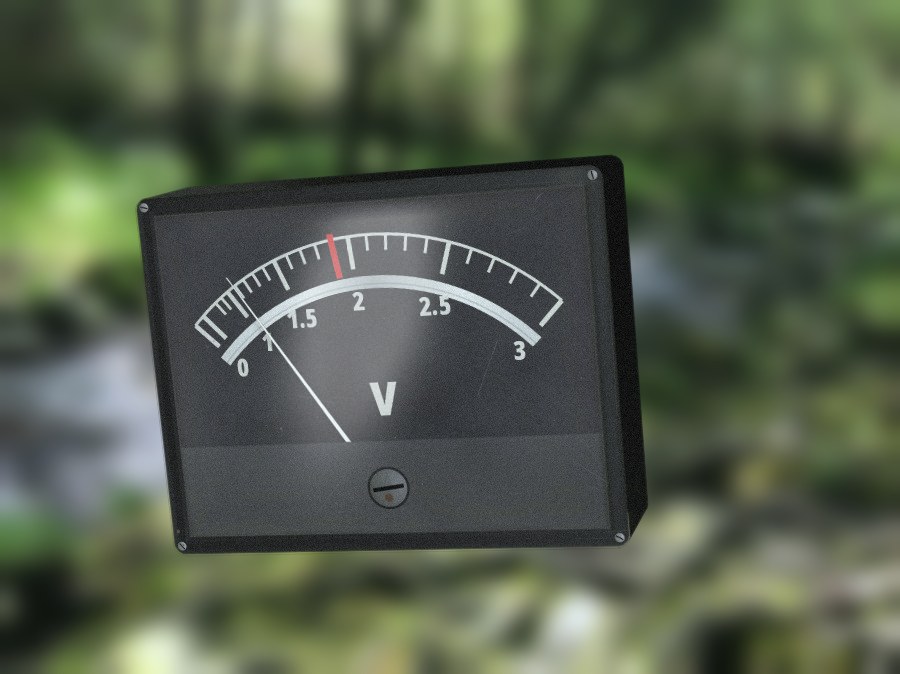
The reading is 1.1 V
